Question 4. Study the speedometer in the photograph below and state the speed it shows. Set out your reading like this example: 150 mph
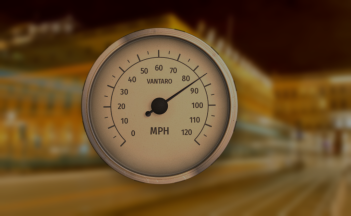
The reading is 85 mph
